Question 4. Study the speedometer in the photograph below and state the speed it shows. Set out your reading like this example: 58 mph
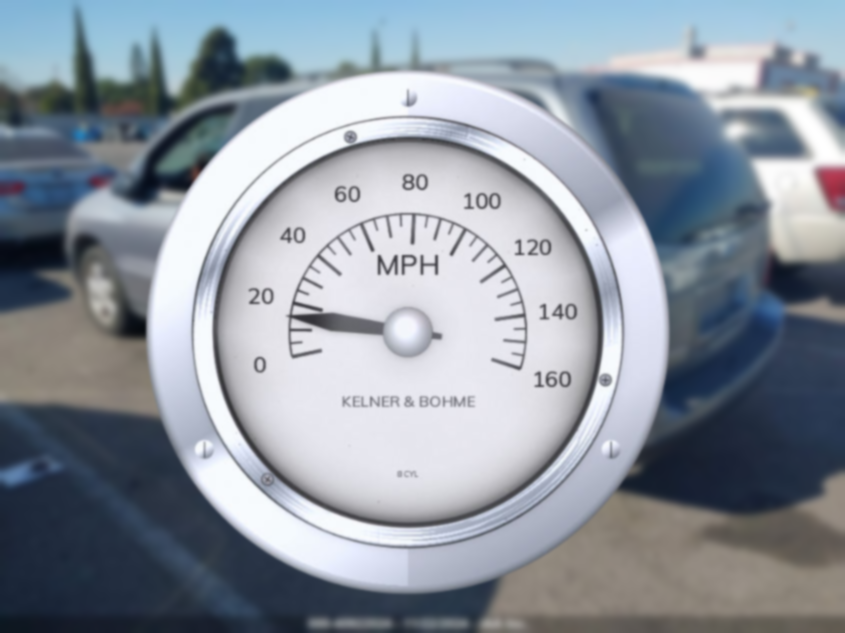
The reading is 15 mph
